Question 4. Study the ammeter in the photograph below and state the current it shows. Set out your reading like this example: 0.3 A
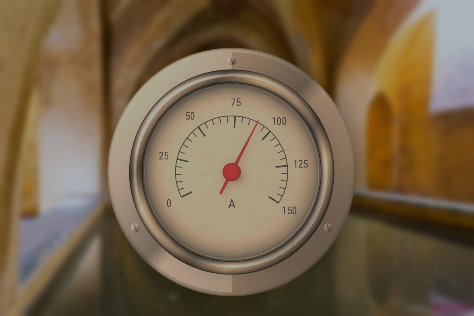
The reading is 90 A
